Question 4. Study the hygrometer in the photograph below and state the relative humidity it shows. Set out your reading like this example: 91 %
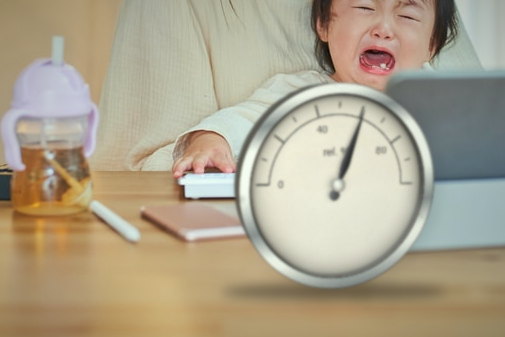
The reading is 60 %
